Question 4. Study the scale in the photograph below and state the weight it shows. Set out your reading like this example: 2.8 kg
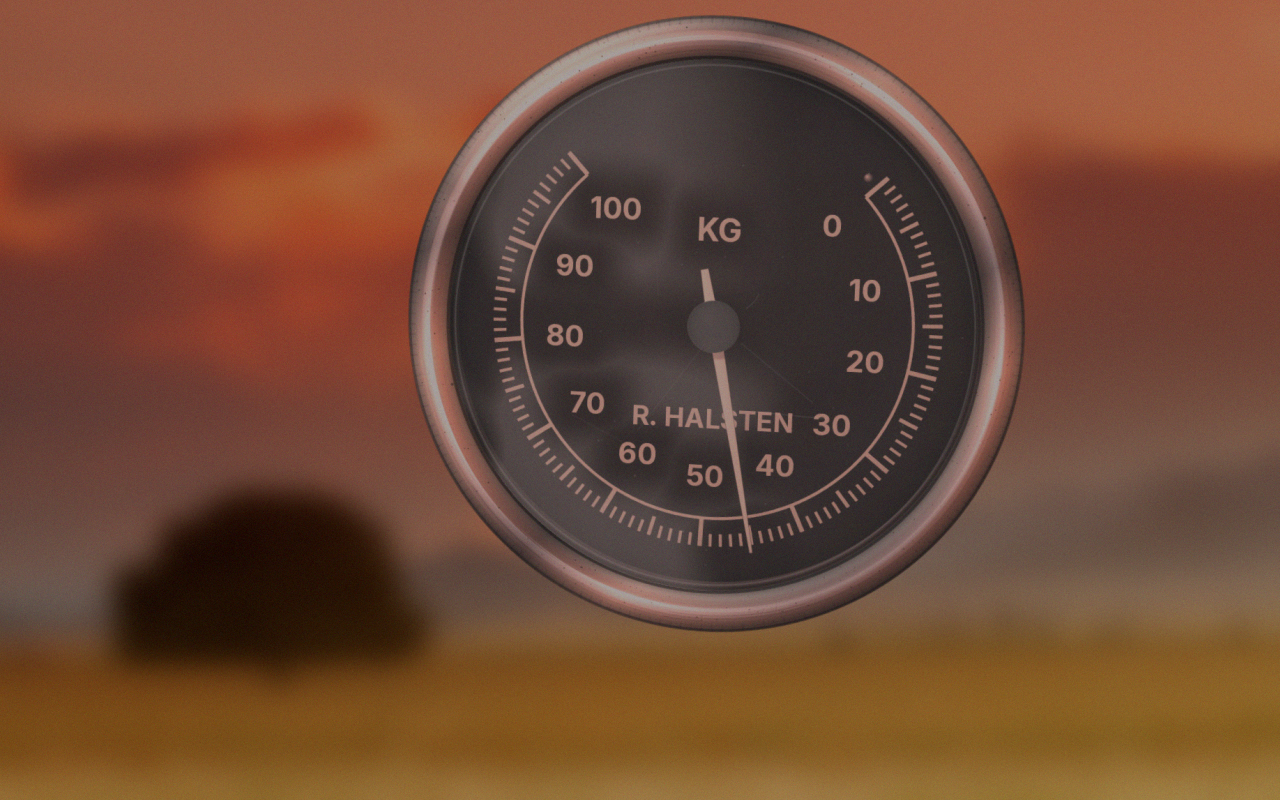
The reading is 45 kg
